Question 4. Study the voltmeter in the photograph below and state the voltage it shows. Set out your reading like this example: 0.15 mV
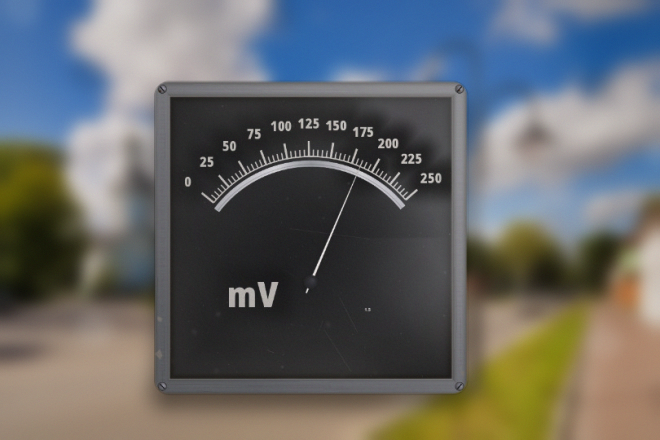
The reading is 185 mV
